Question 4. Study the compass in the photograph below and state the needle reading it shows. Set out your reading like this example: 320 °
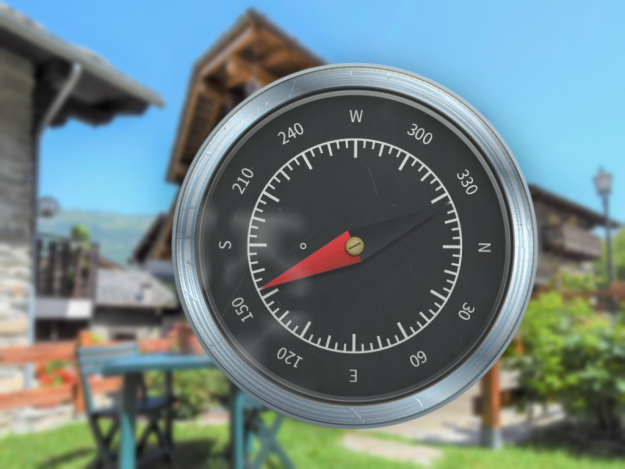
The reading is 155 °
